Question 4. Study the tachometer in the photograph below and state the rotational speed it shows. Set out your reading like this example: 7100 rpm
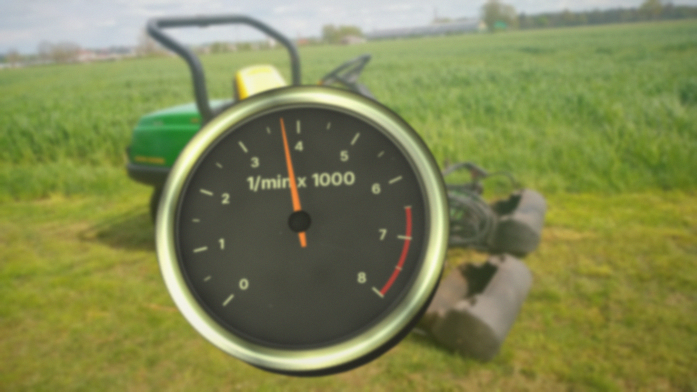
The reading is 3750 rpm
